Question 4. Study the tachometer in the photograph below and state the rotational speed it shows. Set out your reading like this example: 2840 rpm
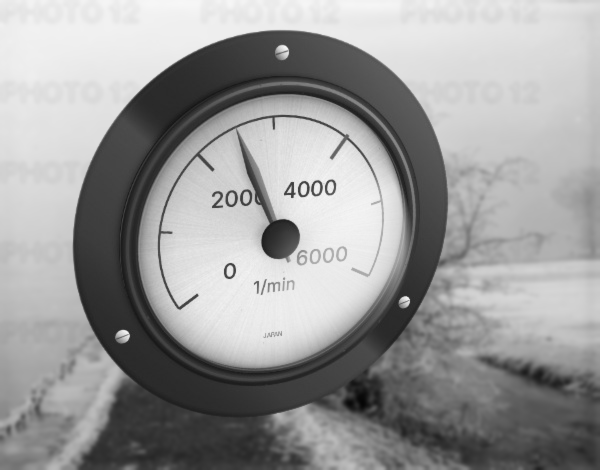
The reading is 2500 rpm
